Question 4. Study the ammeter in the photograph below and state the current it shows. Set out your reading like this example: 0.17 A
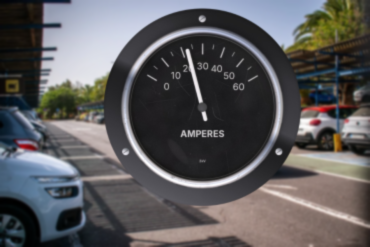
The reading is 22.5 A
